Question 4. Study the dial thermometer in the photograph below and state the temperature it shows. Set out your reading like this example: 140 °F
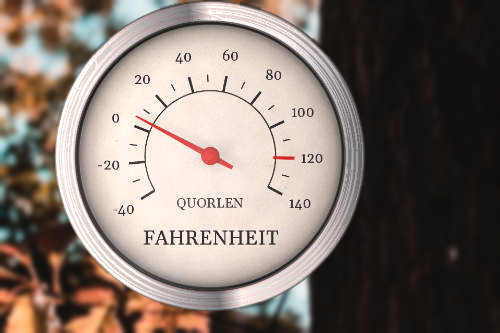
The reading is 5 °F
